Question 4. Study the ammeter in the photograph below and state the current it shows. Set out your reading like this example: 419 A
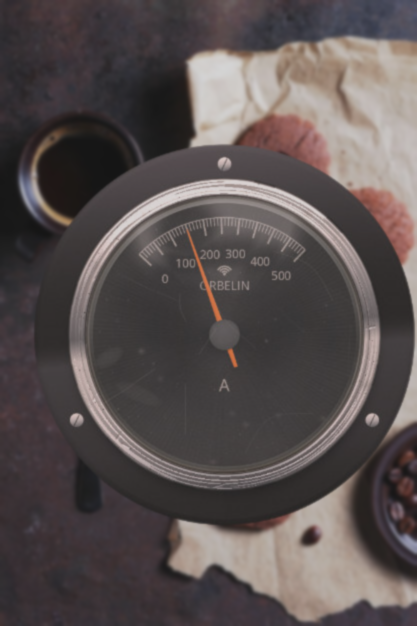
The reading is 150 A
